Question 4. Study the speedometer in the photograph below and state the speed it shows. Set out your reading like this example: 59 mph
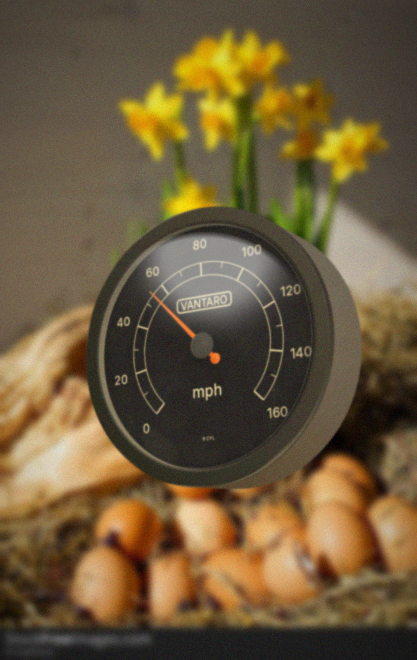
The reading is 55 mph
